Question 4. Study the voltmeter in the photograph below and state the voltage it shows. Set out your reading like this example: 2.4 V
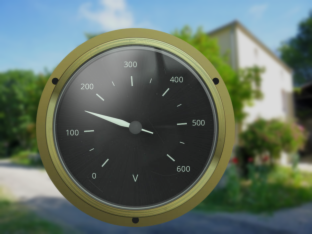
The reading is 150 V
